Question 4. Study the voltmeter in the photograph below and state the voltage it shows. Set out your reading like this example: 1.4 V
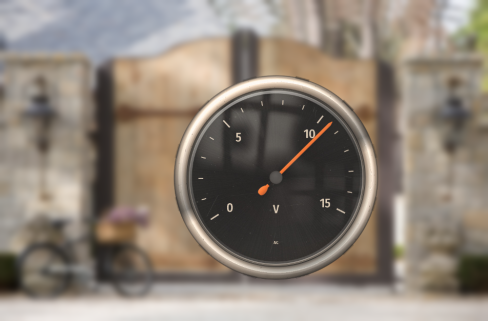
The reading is 10.5 V
